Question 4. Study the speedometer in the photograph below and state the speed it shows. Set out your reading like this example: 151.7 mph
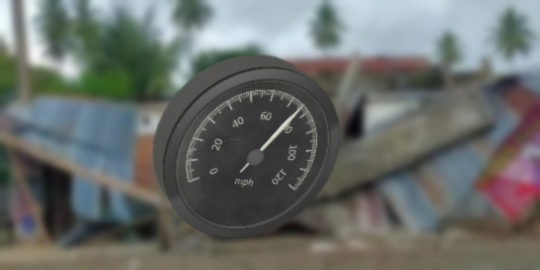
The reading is 75 mph
